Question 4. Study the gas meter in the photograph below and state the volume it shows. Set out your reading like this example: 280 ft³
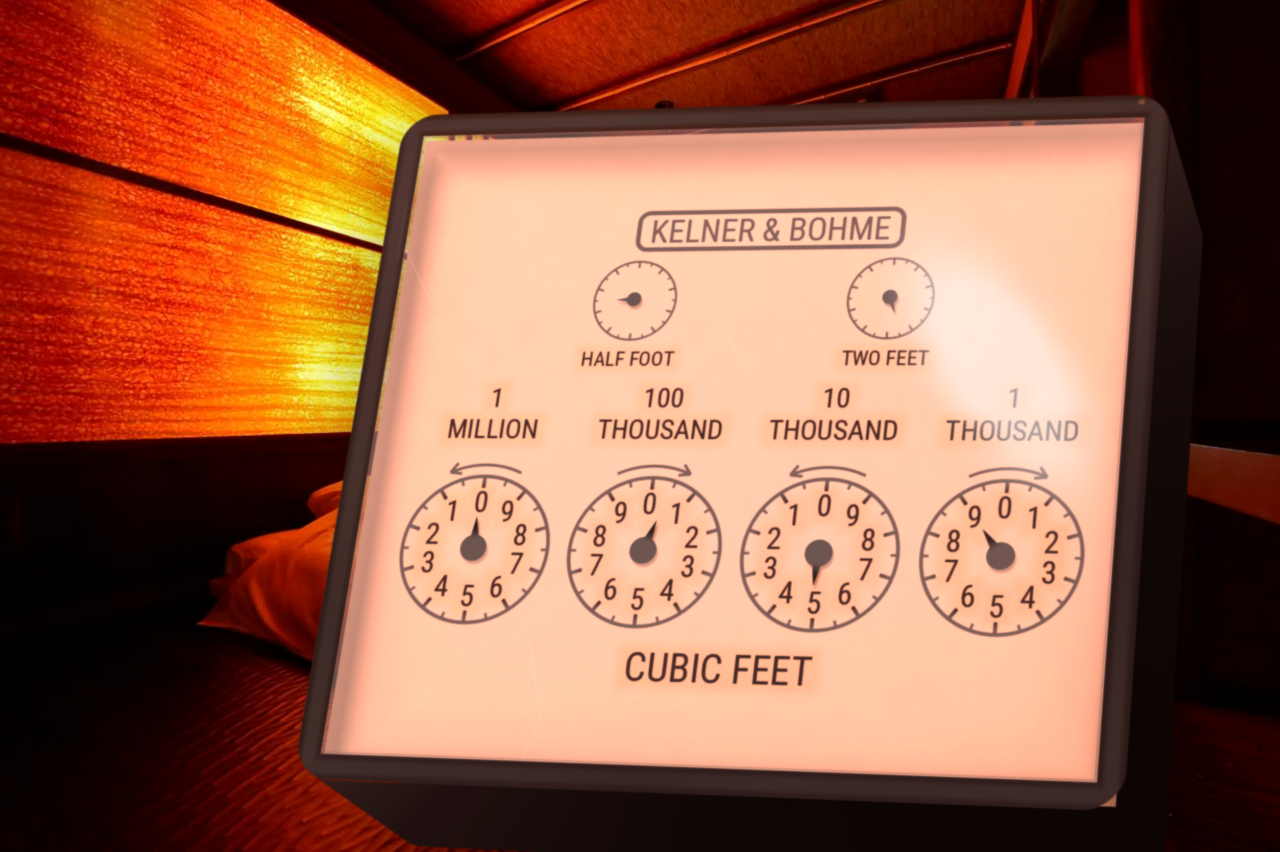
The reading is 4900 ft³
